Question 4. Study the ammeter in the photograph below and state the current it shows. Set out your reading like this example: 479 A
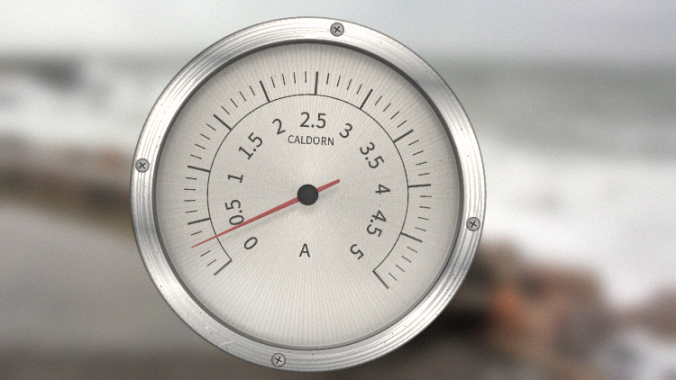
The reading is 0.3 A
